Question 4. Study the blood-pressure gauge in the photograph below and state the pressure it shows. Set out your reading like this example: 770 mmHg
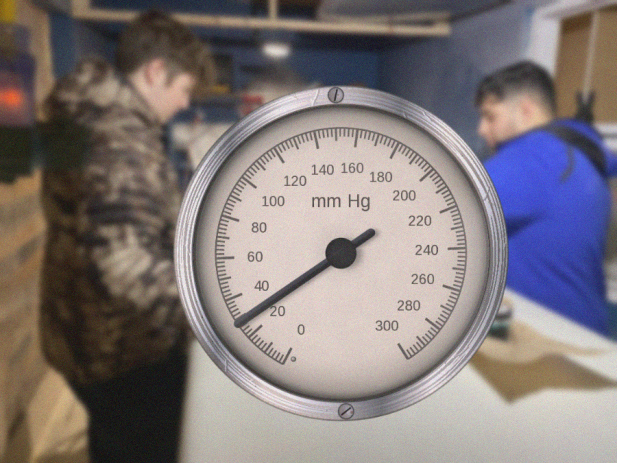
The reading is 28 mmHg
